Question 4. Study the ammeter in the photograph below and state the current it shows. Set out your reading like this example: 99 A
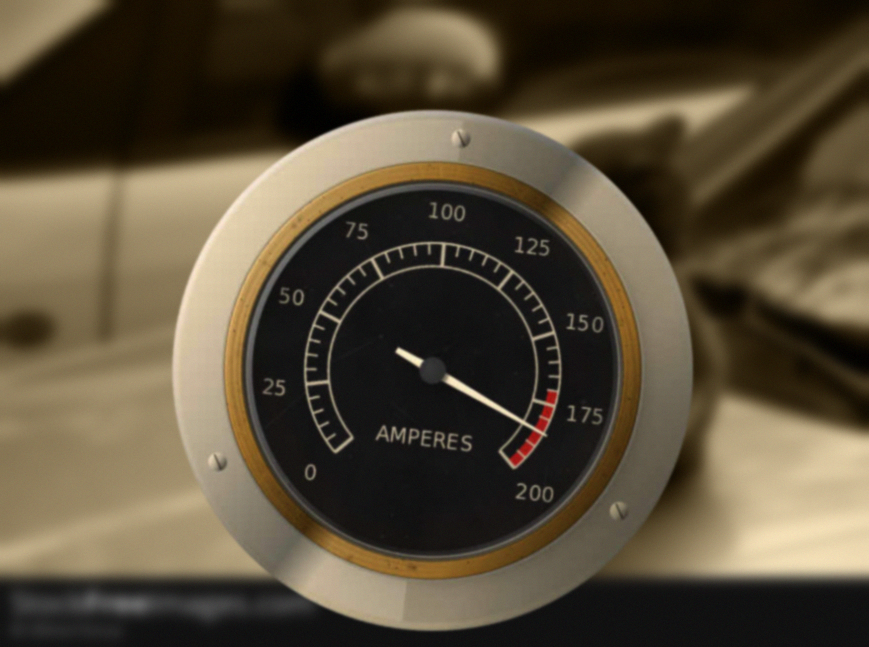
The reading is 185 A
